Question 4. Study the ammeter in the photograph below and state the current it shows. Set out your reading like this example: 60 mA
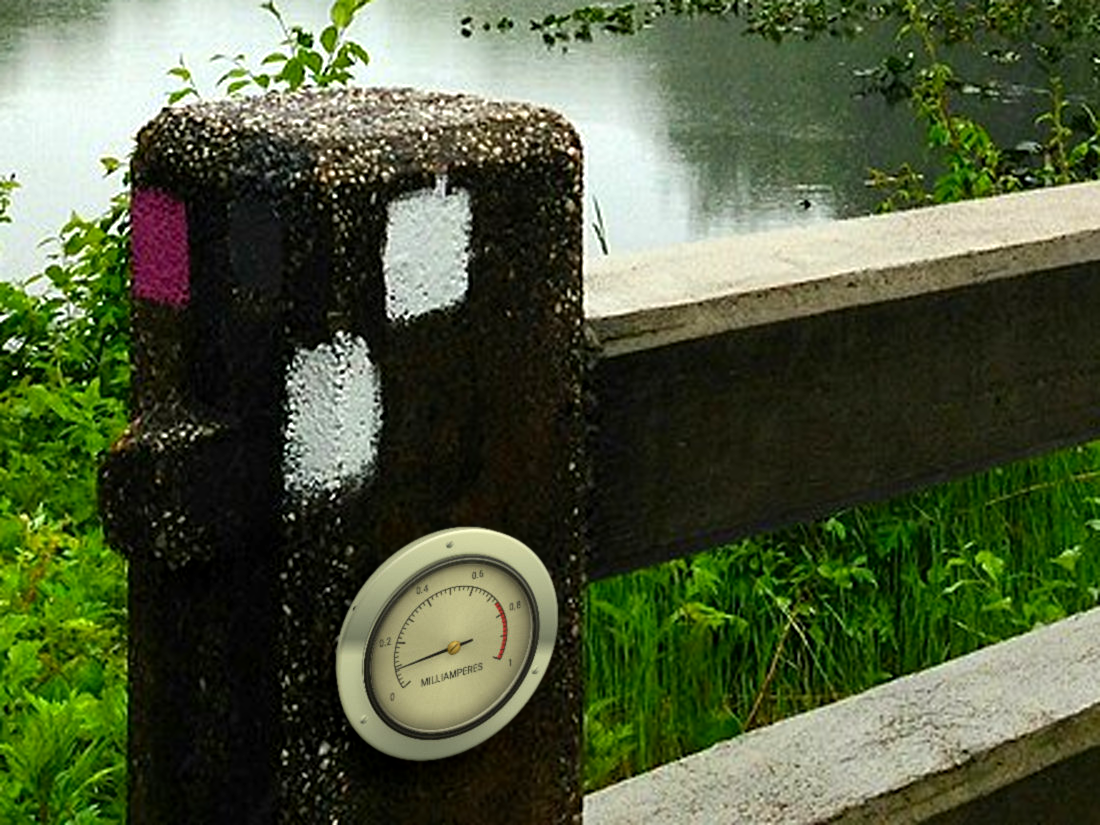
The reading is 0.1 mA
